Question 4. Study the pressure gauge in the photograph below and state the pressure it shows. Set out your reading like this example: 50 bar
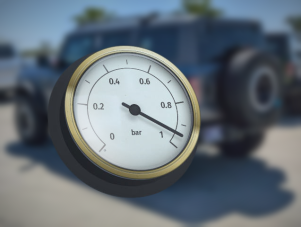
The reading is 0.95 bar
